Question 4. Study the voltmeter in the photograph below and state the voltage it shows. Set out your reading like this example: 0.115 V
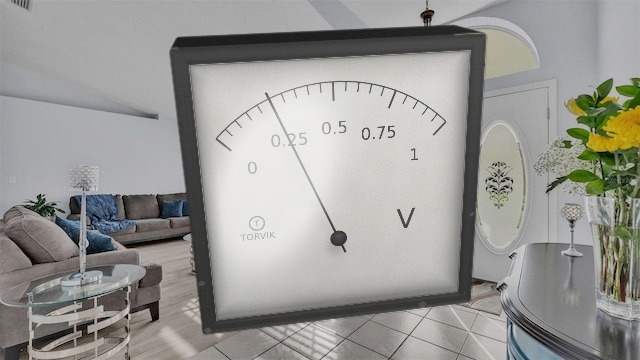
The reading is 0.25 V
